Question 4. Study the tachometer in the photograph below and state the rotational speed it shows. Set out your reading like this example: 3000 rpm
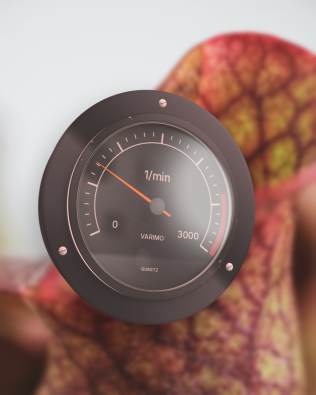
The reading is 700 rpm
